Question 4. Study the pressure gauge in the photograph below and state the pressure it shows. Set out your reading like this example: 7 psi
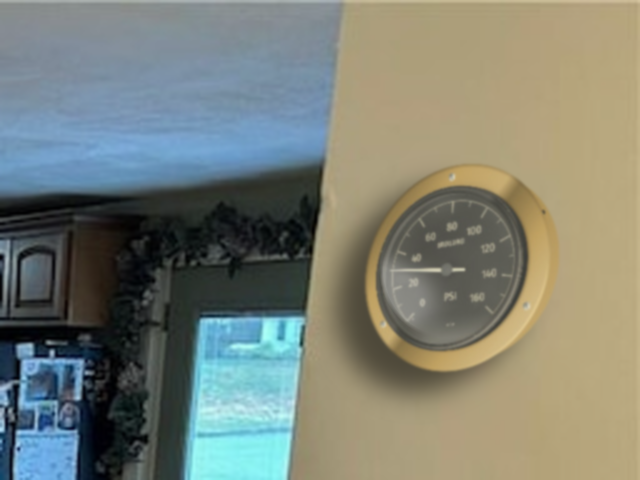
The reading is 30 psi
